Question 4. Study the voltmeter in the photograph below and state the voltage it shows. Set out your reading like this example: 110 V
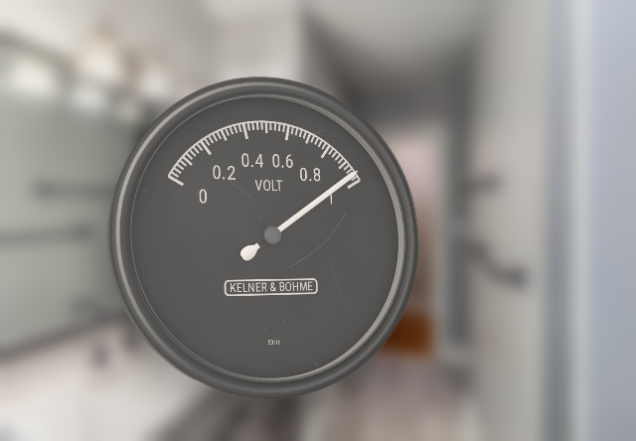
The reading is 0.96 V
